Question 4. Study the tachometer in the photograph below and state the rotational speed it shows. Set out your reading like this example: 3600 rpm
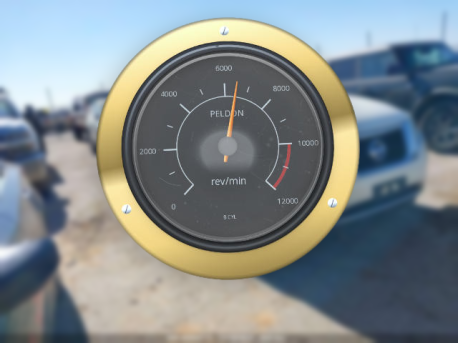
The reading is 6500 rpm
